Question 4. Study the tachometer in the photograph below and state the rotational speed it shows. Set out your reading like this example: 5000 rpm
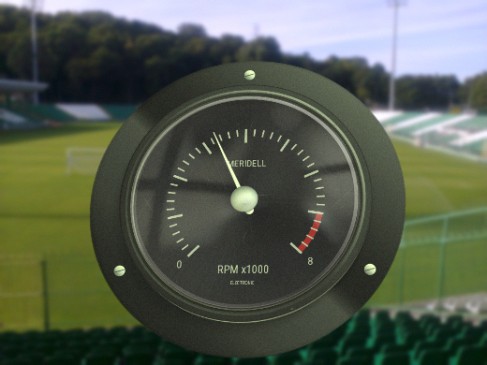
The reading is 3300 rpm
